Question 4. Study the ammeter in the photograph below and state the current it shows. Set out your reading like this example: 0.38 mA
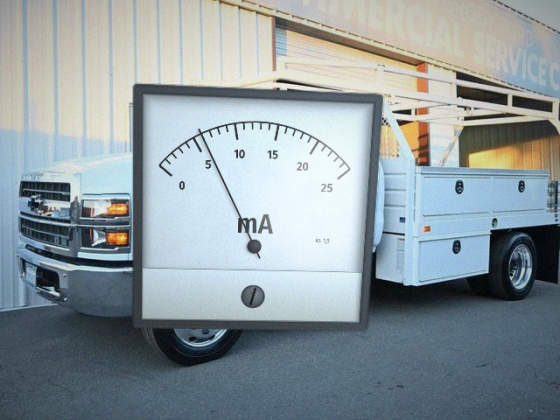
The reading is 6 mA
